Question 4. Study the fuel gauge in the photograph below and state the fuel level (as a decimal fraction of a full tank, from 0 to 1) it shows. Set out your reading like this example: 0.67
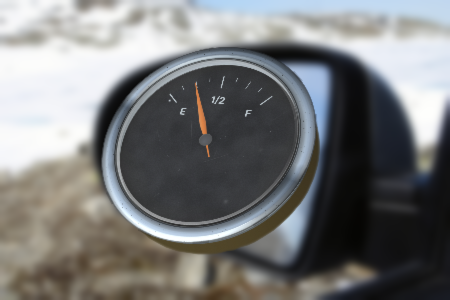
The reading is 0.25
